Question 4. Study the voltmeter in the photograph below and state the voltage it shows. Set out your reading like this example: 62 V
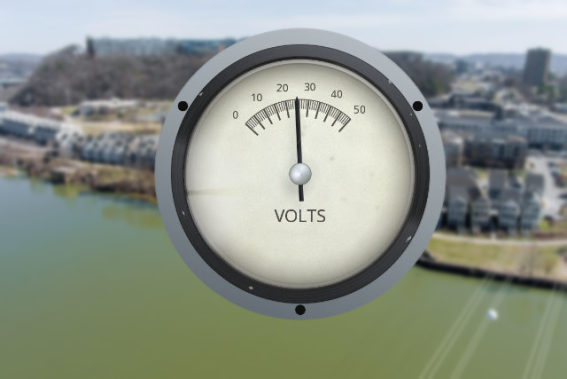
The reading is 25 V
